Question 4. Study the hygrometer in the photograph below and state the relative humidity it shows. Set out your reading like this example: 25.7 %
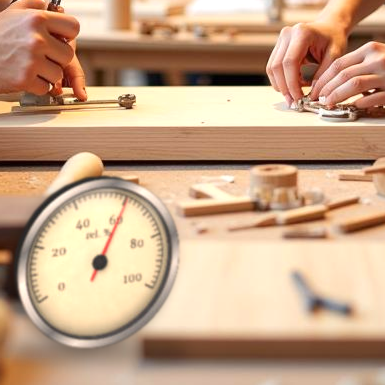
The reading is 60 %
